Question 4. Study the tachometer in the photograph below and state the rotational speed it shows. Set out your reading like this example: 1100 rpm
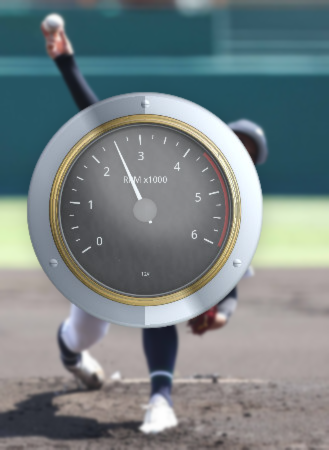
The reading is 2500 rpm
